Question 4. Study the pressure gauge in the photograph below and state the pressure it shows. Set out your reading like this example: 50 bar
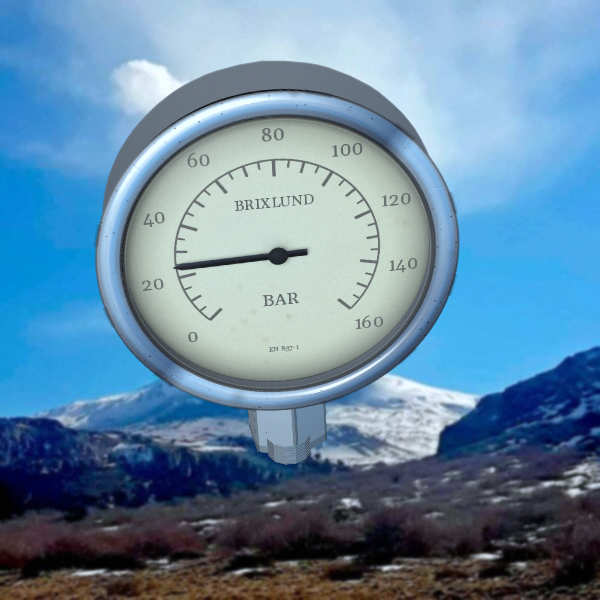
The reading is 25 bar
